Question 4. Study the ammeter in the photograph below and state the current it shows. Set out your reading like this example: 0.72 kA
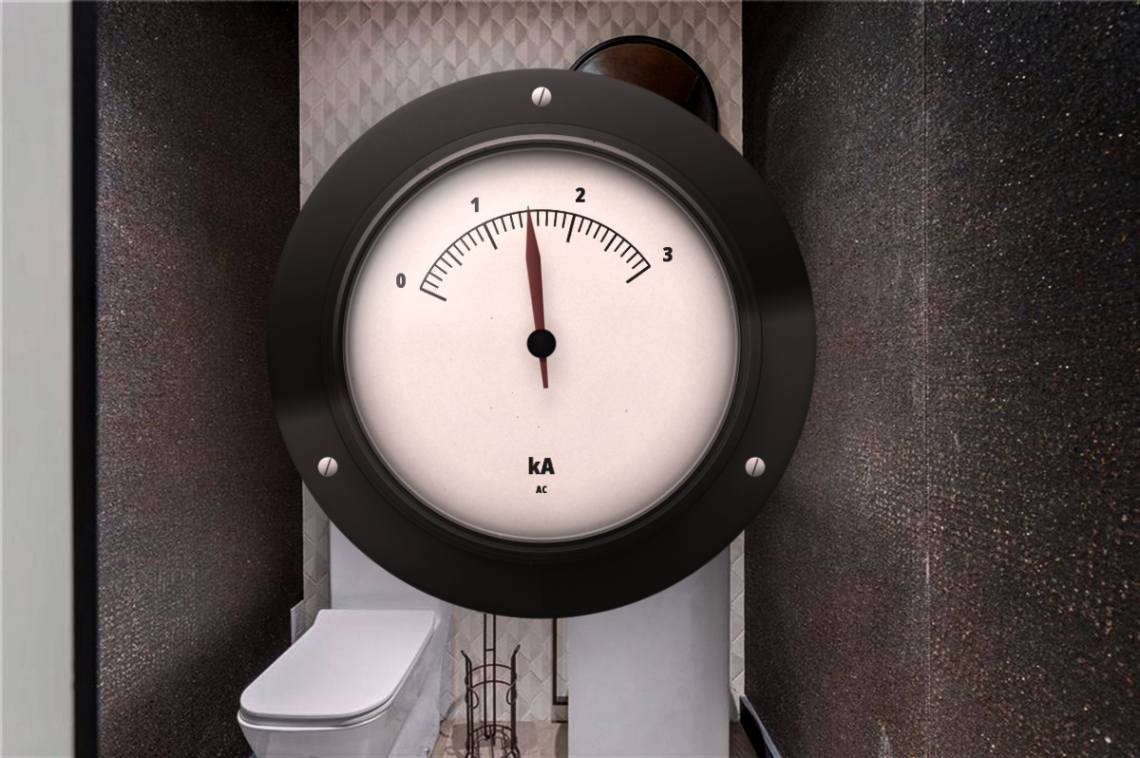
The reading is 1.5 kA
